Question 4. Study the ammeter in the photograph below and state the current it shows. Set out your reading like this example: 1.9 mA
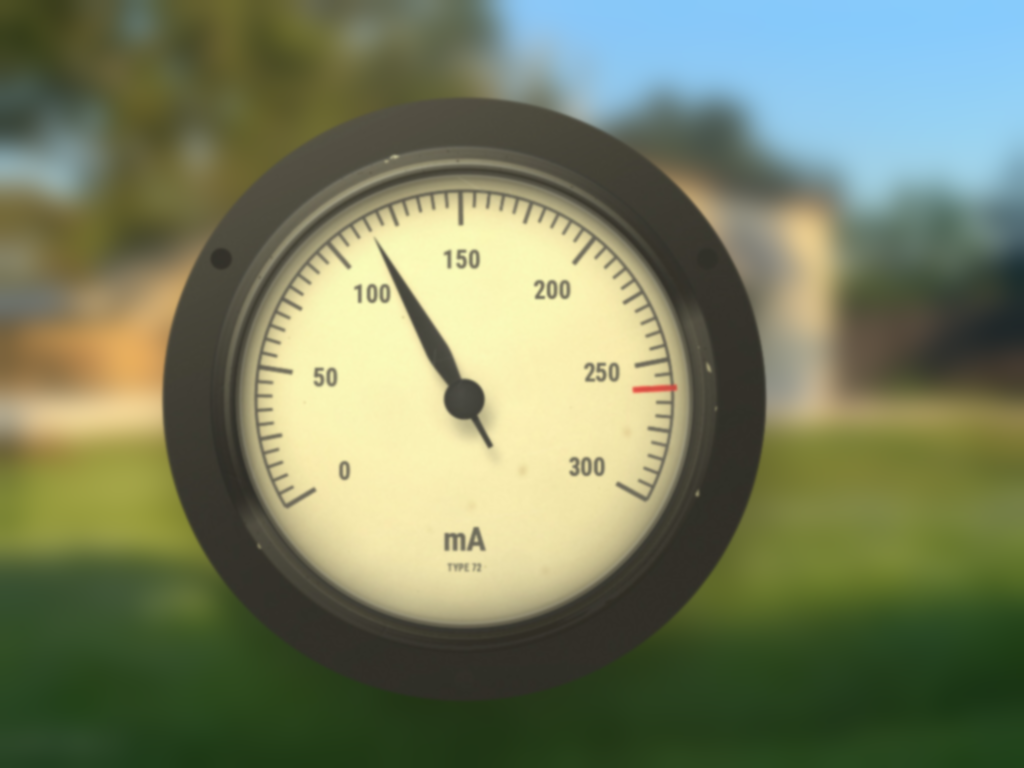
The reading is 115 mA
